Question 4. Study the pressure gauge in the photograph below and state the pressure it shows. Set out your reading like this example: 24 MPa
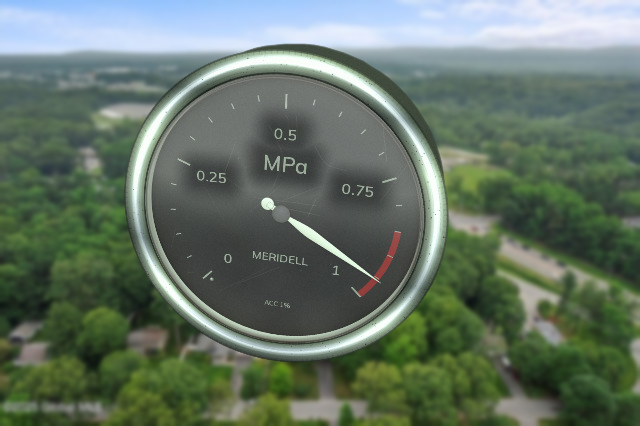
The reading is 0.95 MPa
